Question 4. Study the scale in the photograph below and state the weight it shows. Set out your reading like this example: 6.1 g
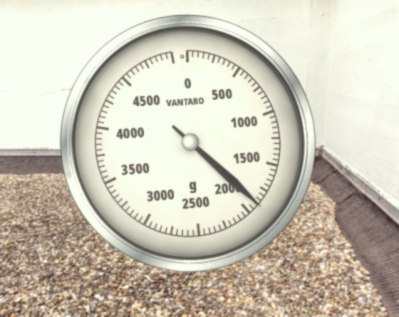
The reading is 1900 g
